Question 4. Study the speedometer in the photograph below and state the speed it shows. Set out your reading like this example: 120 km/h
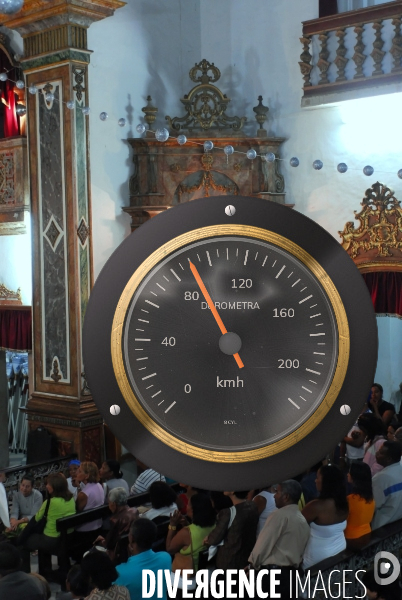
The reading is 90 km/h
